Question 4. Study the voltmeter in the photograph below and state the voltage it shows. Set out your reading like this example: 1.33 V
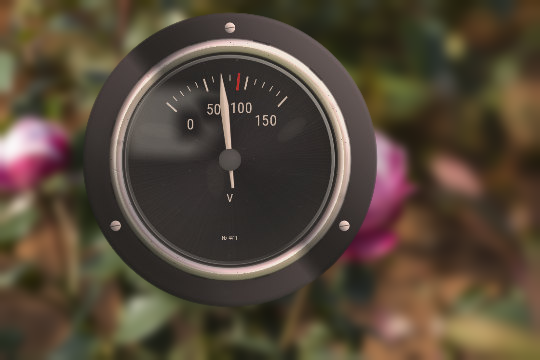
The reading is 70 V
